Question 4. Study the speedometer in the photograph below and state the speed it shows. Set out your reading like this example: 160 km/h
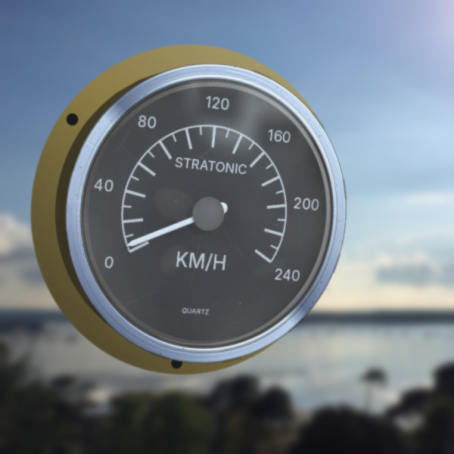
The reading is 5 km/h
